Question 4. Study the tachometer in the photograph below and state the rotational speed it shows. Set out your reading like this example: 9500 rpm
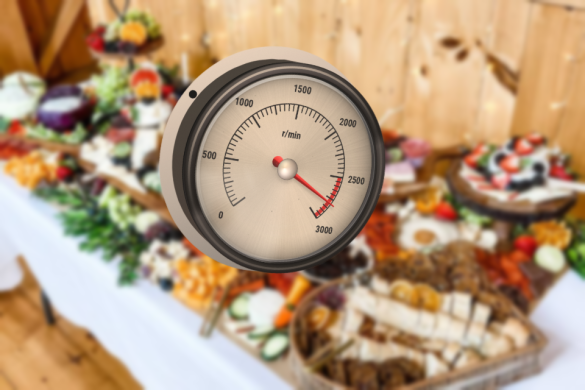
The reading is 2800 rpm
